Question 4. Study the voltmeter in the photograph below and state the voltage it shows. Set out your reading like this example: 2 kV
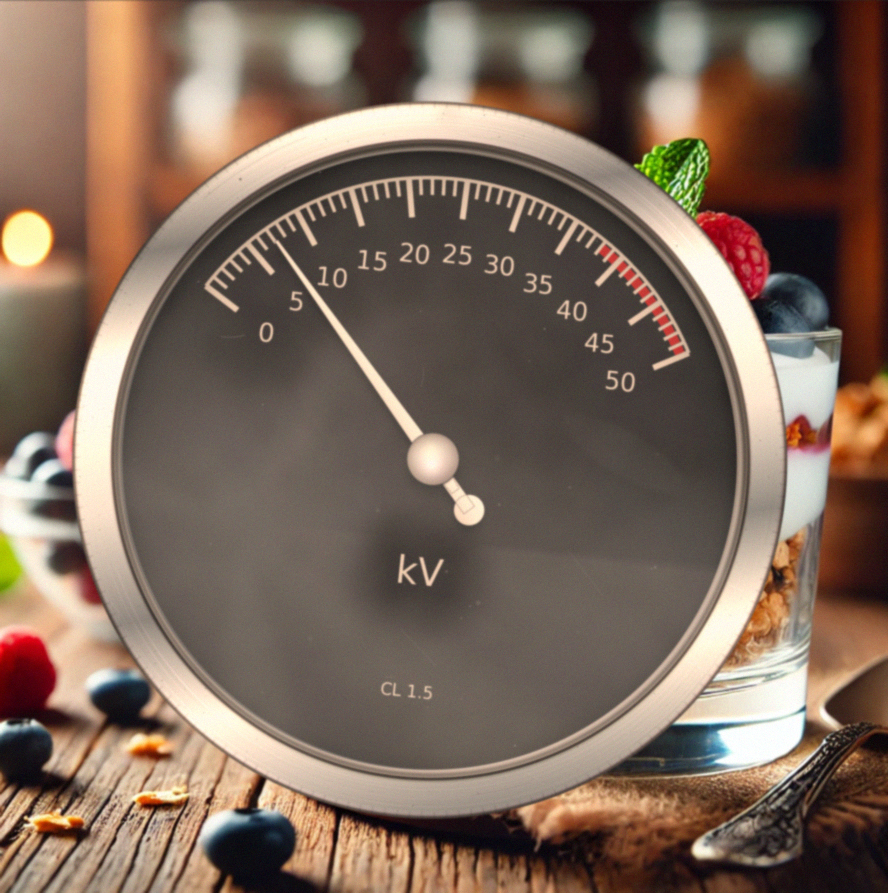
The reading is 7 kV
